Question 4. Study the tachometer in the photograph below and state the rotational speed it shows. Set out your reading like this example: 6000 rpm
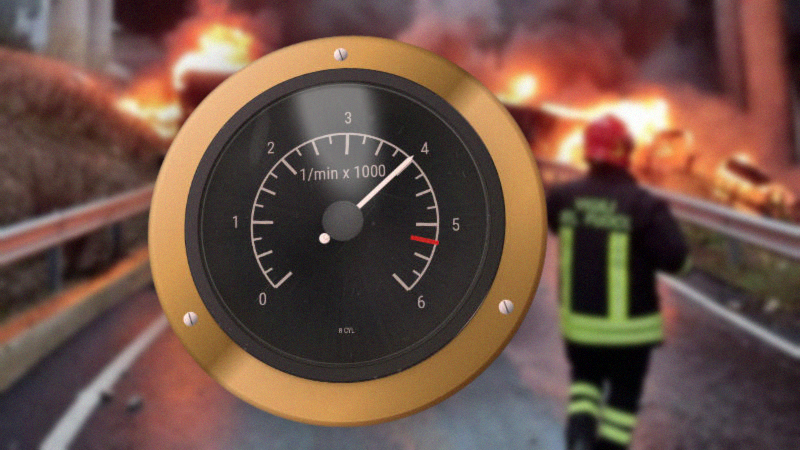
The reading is 4000 rpm
